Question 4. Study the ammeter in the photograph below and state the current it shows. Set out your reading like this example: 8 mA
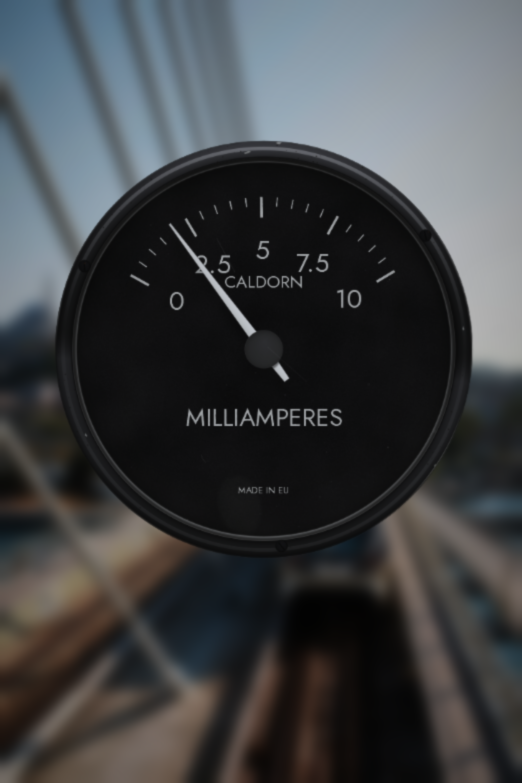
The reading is 2 mA
